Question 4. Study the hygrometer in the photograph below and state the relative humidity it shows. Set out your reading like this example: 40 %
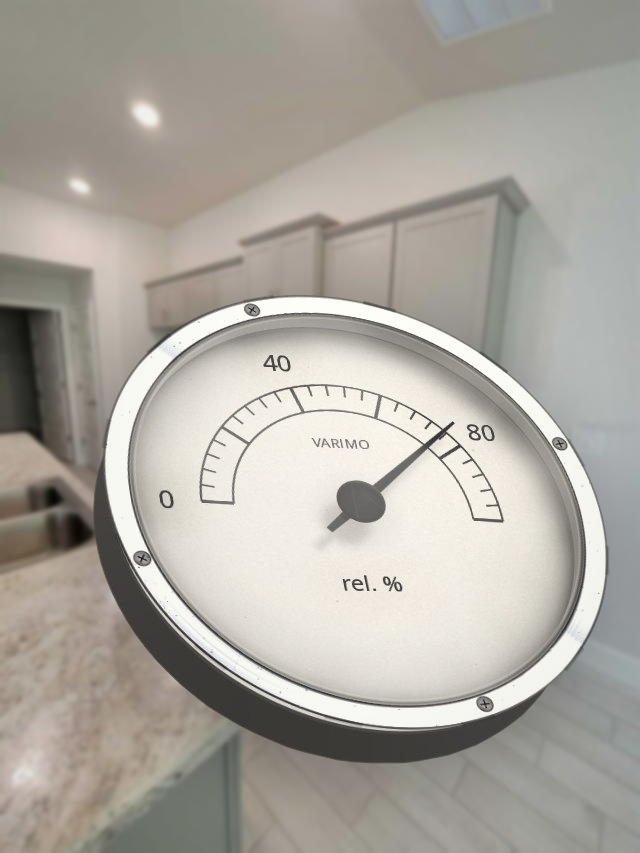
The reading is 76 %
